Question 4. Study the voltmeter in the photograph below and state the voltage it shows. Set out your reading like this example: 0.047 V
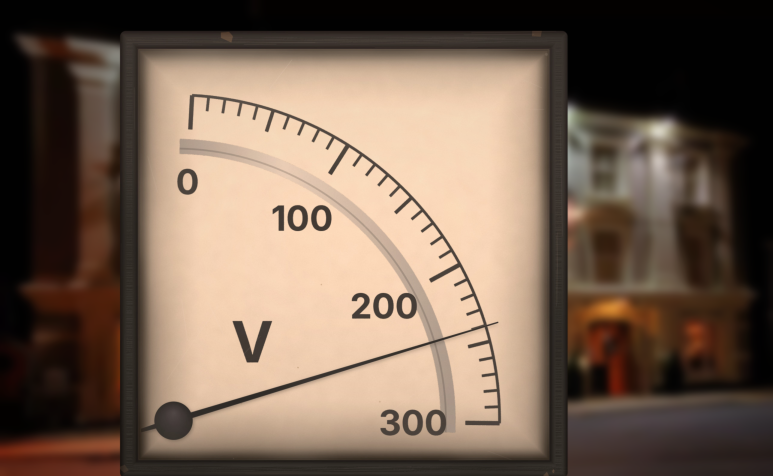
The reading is 240 V
